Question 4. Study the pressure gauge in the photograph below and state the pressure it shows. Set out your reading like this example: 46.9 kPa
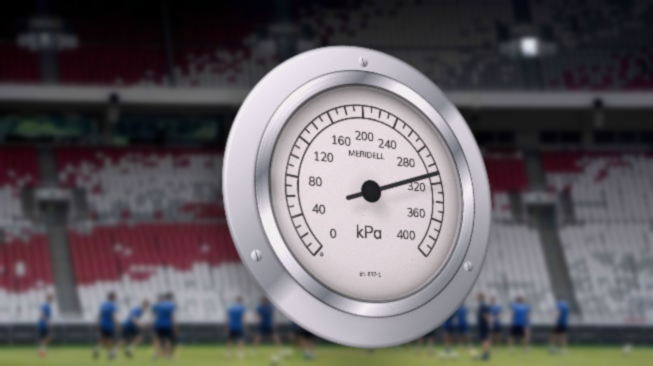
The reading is 310 kPa
